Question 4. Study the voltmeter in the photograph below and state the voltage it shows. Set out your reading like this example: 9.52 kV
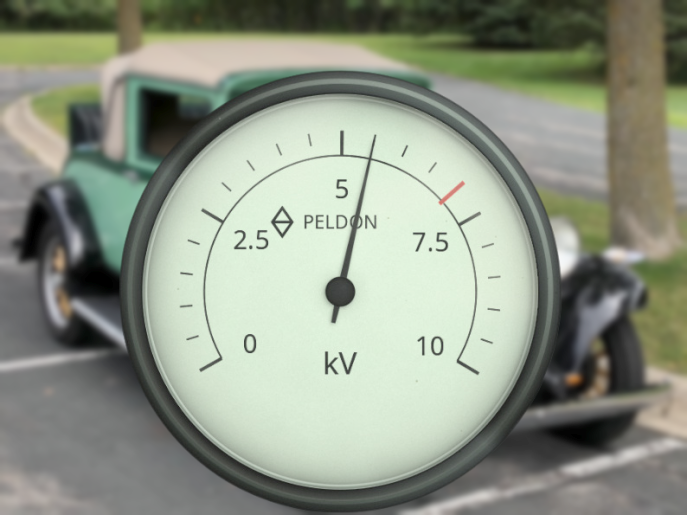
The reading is 5.5 kV
